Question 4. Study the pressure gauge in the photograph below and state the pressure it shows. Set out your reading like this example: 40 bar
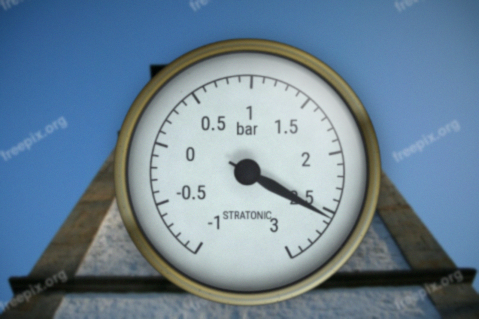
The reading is 2.55 bar
